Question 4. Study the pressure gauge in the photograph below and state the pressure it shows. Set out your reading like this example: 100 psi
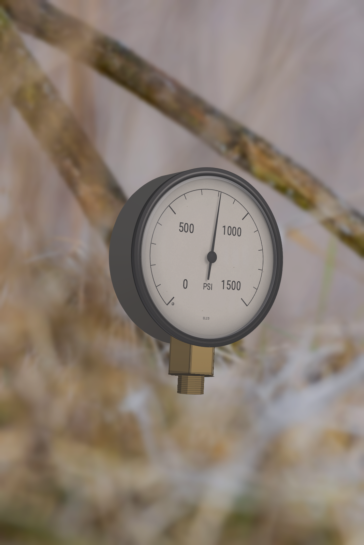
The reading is 800 psi
